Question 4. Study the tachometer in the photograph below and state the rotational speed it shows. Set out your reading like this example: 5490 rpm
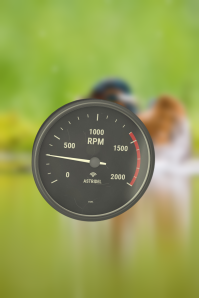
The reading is 300 rpm
